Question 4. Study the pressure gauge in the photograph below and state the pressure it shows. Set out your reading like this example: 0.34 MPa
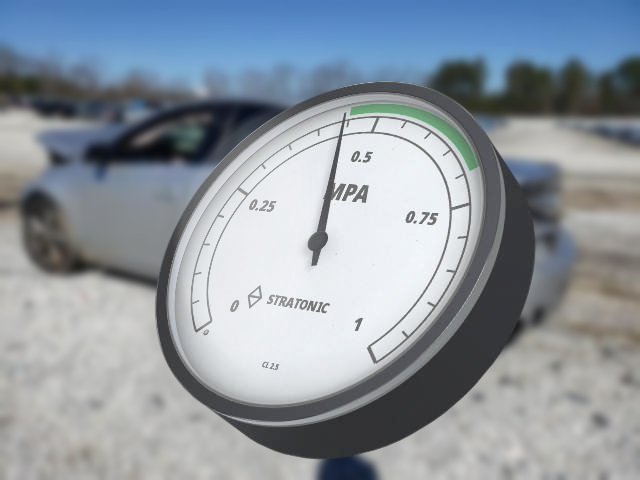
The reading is 0.45 MPa
